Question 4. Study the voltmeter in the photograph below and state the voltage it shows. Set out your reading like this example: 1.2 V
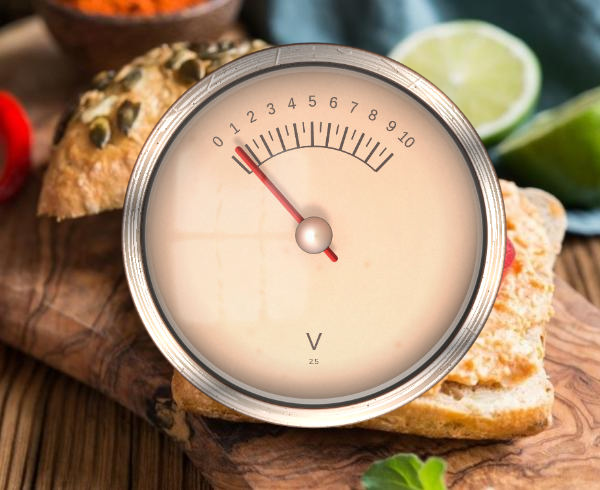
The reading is 0.5 V
